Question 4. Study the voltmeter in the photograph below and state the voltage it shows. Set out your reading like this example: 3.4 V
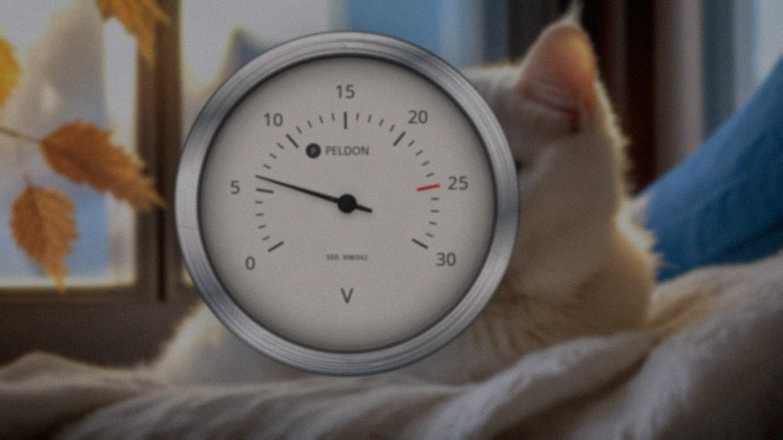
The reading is 6 V
